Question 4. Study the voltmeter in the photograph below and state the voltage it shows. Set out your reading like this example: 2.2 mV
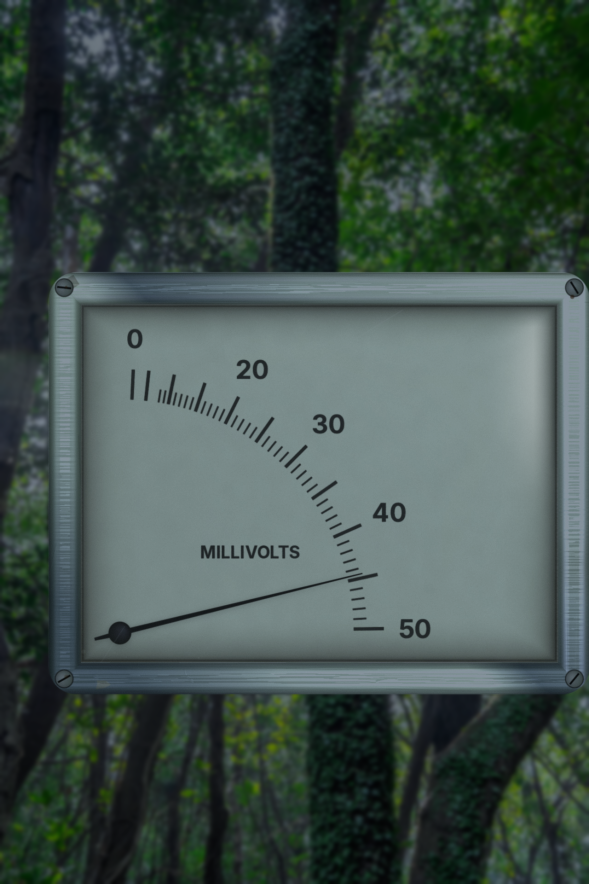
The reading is 44.5 mV
